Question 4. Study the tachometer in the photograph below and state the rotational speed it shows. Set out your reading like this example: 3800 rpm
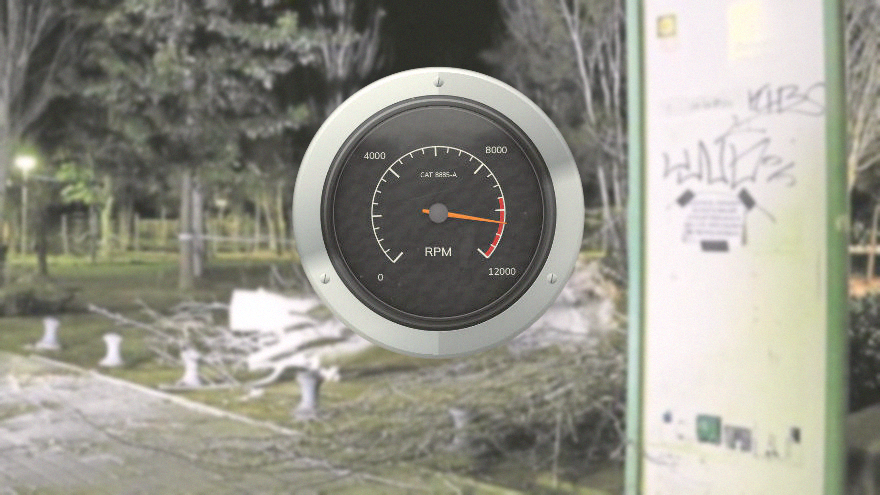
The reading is 10500 rpm
